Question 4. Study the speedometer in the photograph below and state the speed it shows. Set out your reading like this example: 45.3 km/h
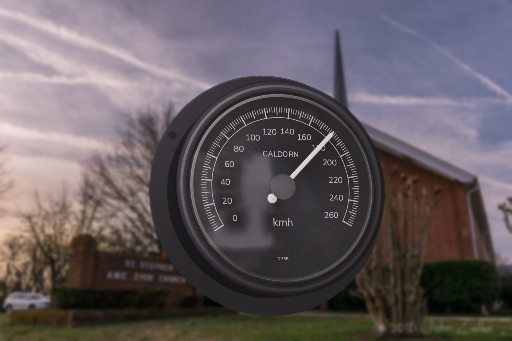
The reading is 180 km/h
